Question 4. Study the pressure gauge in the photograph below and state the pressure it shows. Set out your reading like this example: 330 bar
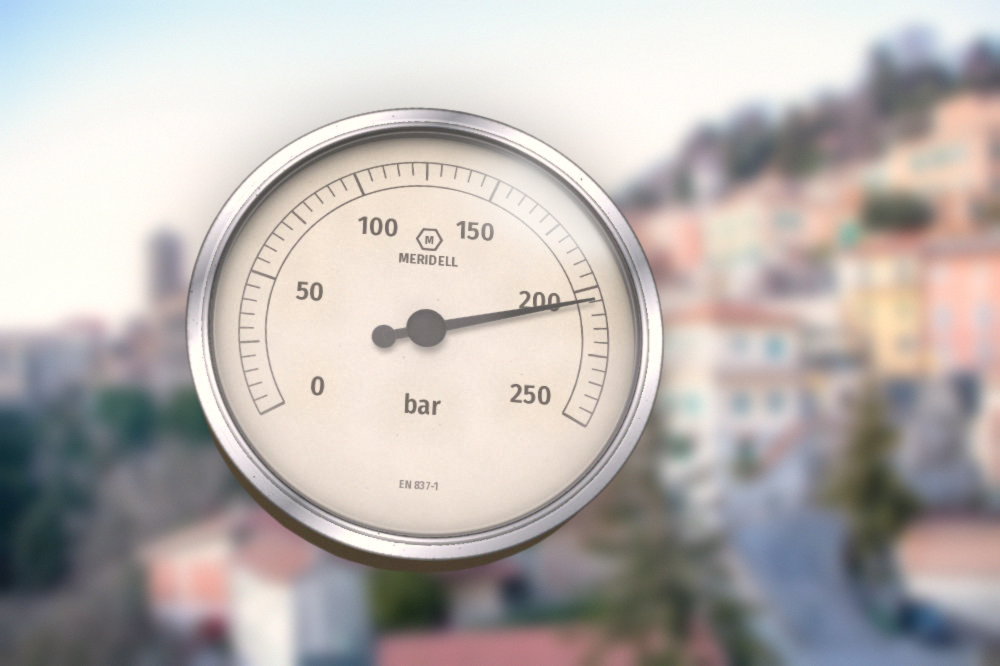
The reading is 205 bar
